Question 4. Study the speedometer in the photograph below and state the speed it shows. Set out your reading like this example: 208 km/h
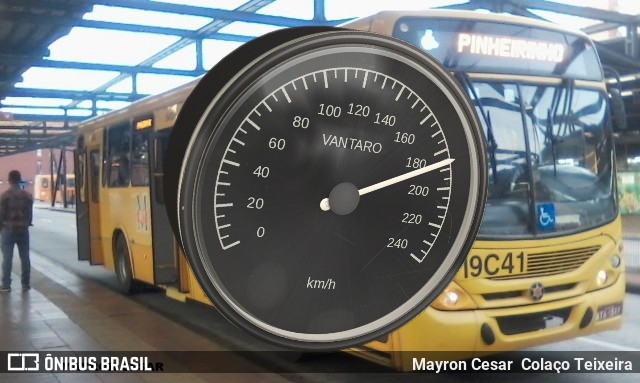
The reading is 185 km/h
